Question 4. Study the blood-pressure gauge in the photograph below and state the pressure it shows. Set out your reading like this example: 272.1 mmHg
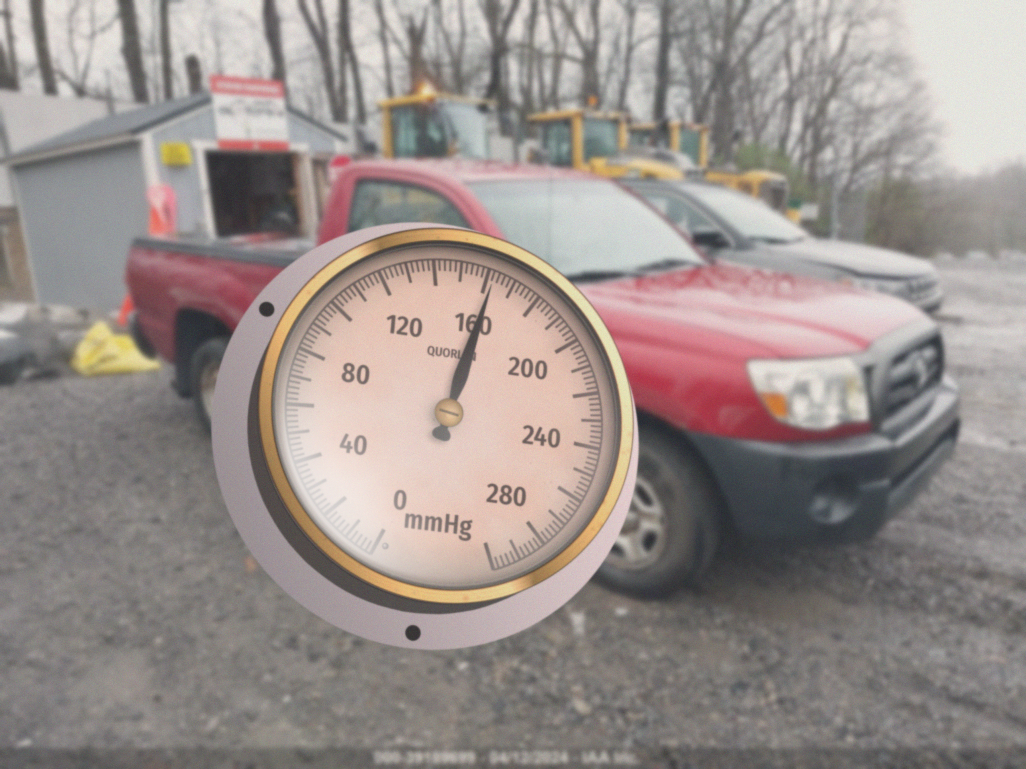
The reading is 162 mmHg
